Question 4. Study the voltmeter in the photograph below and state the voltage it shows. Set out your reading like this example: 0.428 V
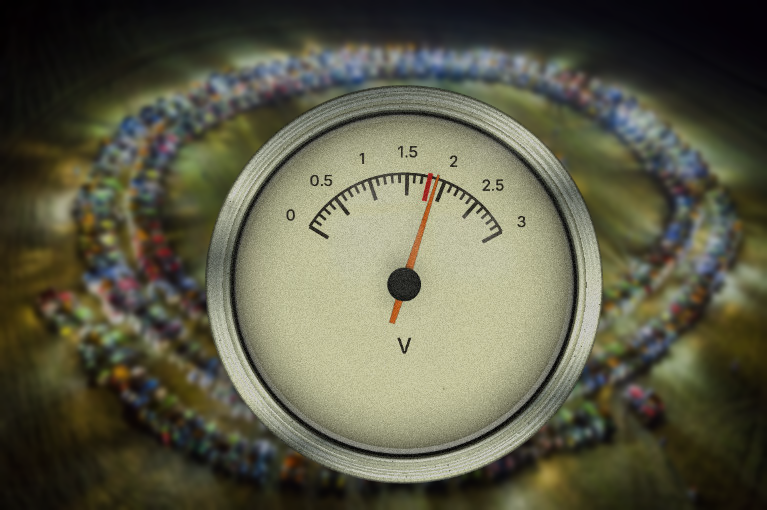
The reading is 1.9 V
